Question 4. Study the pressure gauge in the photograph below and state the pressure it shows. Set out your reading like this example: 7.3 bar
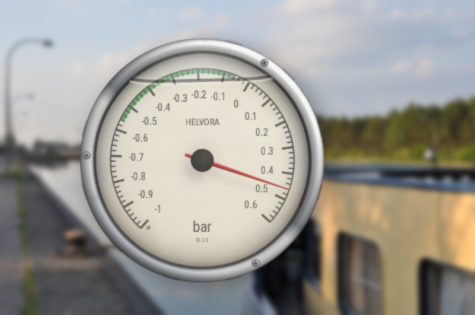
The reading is 0.46 bar
